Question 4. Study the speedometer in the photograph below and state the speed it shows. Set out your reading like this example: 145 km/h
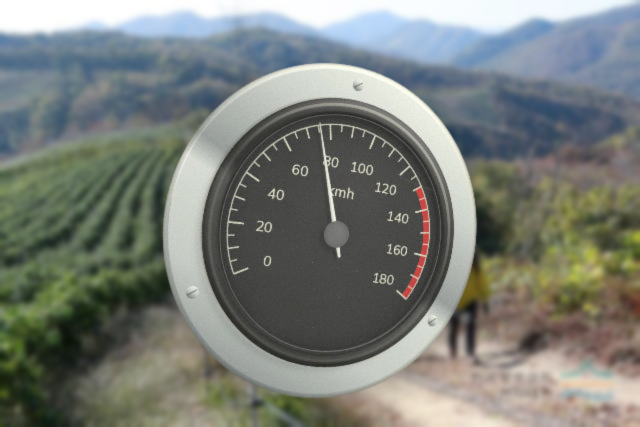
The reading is 75 km/h
